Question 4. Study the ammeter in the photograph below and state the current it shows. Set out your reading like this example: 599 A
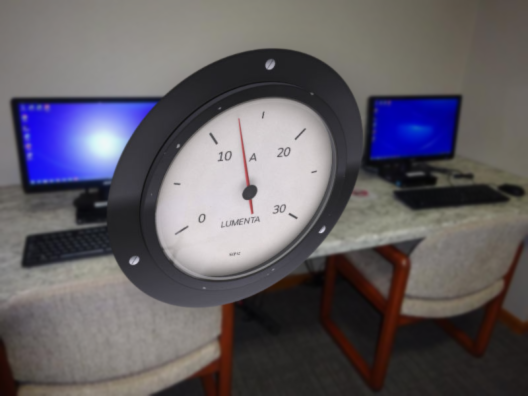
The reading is 12.5 A
